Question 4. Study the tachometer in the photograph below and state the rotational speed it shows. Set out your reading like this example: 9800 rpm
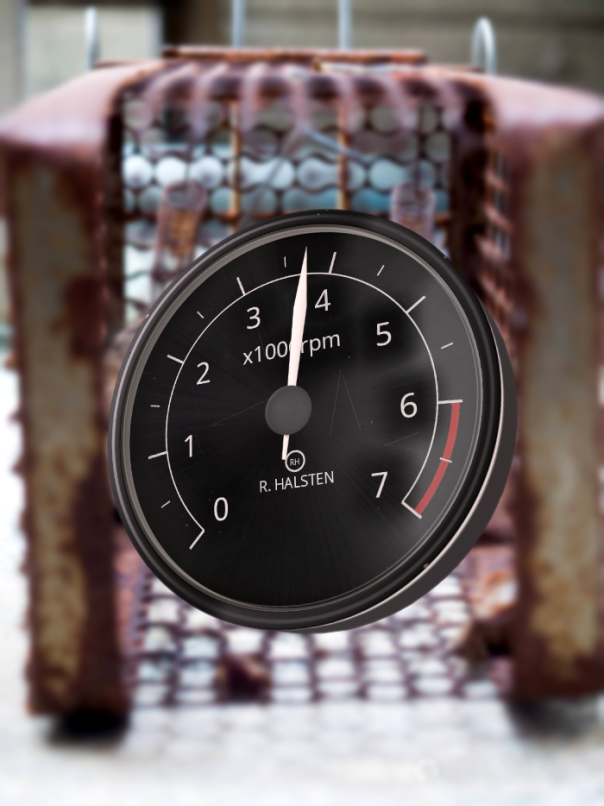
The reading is 3750 rpm
